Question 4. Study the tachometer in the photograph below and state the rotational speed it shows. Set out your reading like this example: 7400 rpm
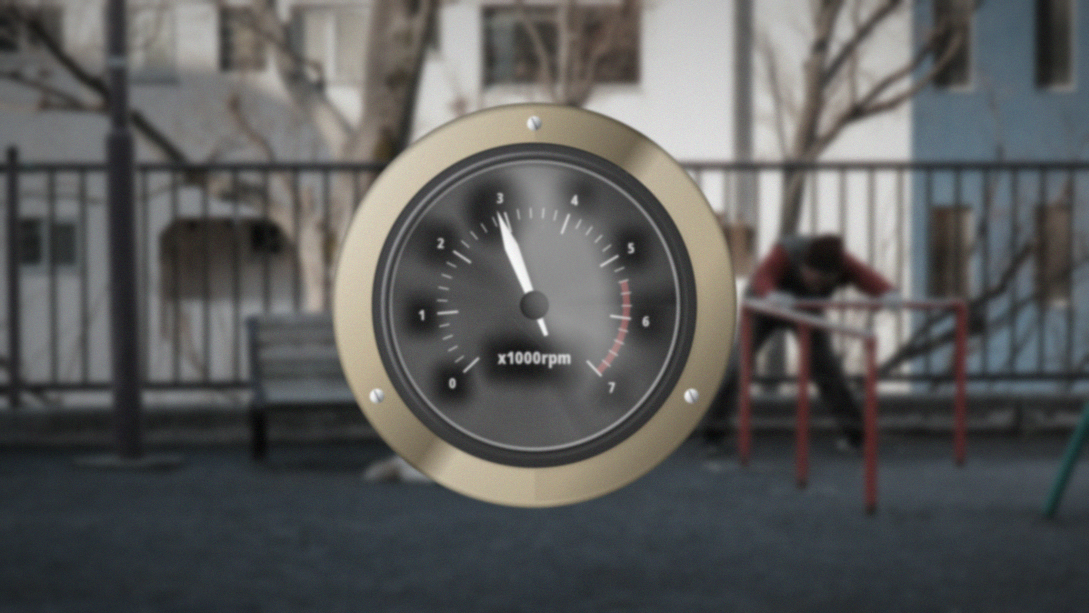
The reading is 2900 rpm
